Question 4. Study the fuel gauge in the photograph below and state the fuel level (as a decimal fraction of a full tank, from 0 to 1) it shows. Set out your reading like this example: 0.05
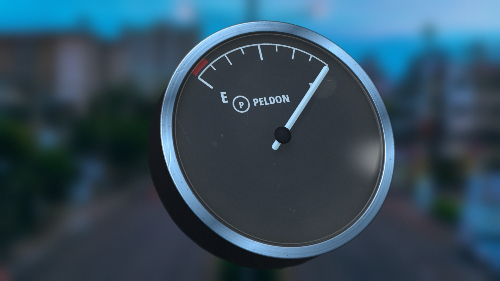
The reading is 1
